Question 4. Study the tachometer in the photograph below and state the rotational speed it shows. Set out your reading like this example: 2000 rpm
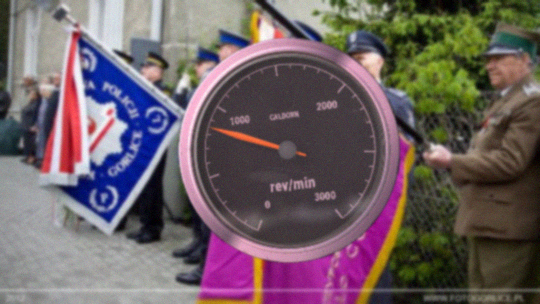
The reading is 850 rpm
